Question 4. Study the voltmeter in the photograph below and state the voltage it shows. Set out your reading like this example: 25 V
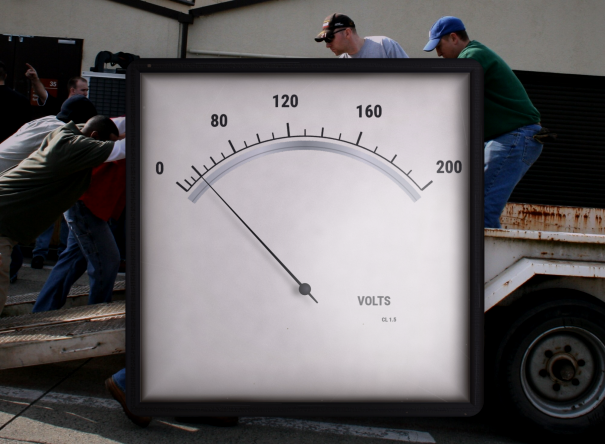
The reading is 40 V
